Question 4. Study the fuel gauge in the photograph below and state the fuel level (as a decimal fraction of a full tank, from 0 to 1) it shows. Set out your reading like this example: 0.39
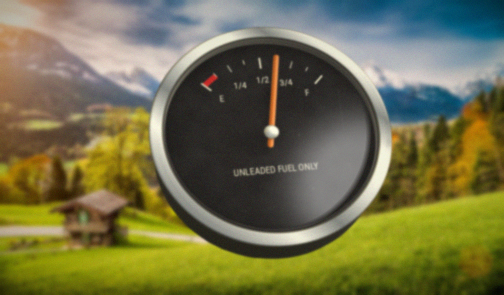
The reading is 0.625
